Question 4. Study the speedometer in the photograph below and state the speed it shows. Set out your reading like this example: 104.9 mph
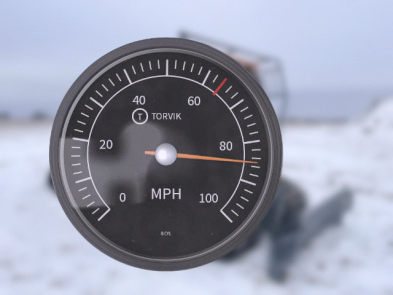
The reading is 85 mph
